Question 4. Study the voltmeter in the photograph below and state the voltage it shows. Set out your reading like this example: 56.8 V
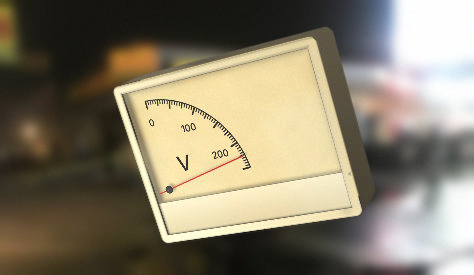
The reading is 225 V
